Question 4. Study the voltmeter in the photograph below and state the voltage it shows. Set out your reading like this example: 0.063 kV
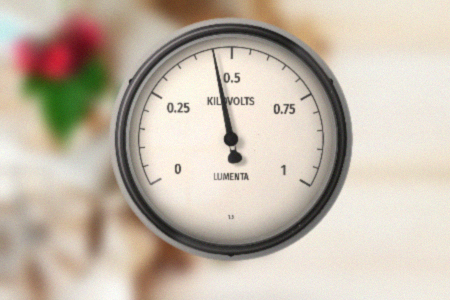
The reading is 0.45 kV
